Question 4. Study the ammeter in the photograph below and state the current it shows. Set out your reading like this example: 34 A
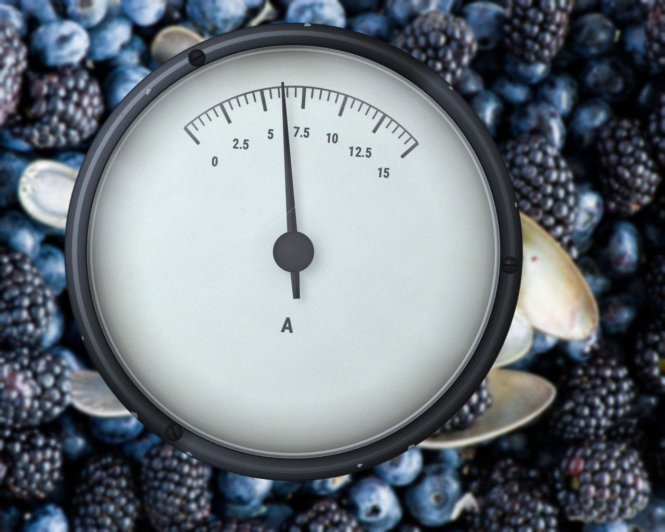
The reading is 6.25 A
